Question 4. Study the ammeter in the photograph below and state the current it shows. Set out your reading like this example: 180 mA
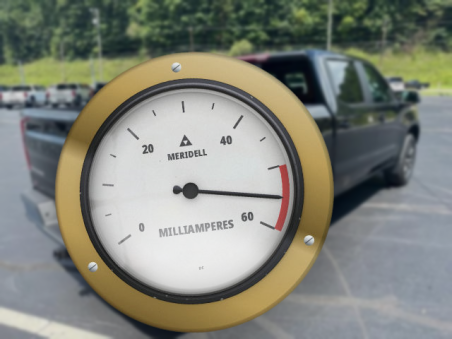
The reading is 55 mA
